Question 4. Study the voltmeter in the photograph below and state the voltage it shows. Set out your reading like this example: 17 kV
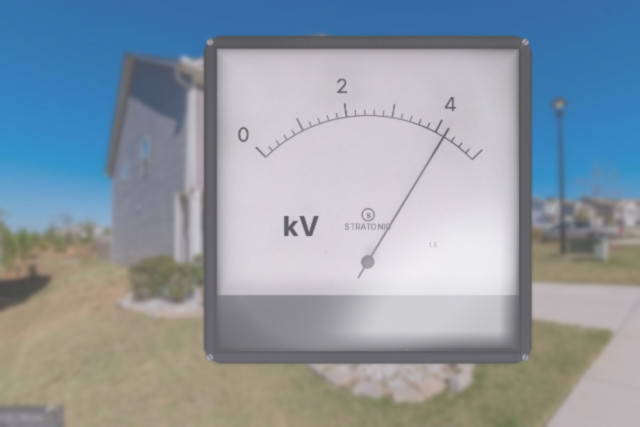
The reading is 4.2 kV
